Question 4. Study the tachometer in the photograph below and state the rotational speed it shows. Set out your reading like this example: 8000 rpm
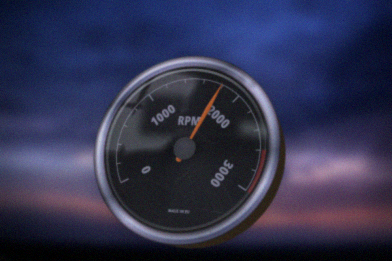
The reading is 1800 rpm
